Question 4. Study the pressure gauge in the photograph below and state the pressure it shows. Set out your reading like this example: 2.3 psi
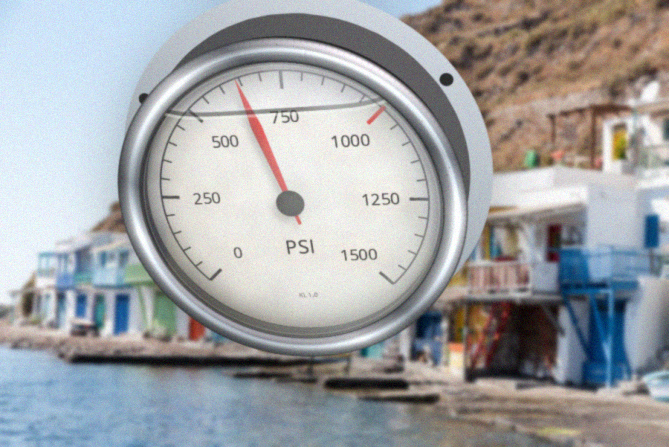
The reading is 650 psi
